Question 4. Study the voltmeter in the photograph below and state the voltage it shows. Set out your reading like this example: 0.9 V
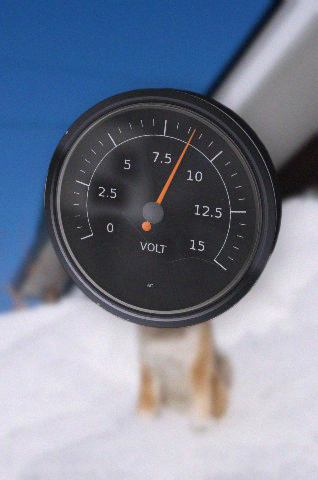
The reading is 8.75 V
